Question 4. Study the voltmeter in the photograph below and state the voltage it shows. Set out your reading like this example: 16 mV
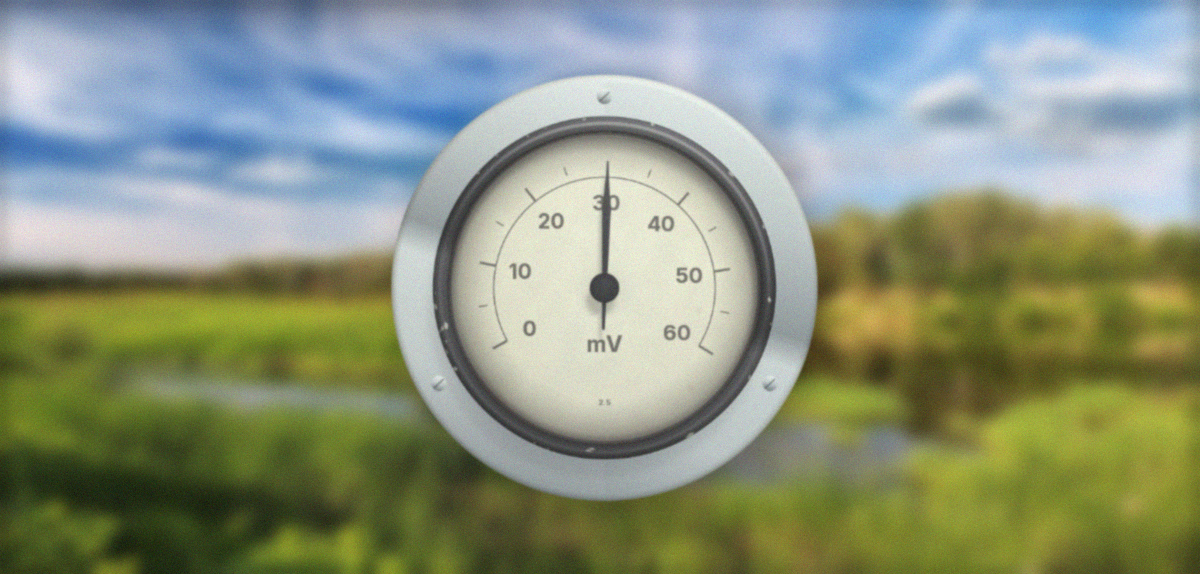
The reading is 30 mV
